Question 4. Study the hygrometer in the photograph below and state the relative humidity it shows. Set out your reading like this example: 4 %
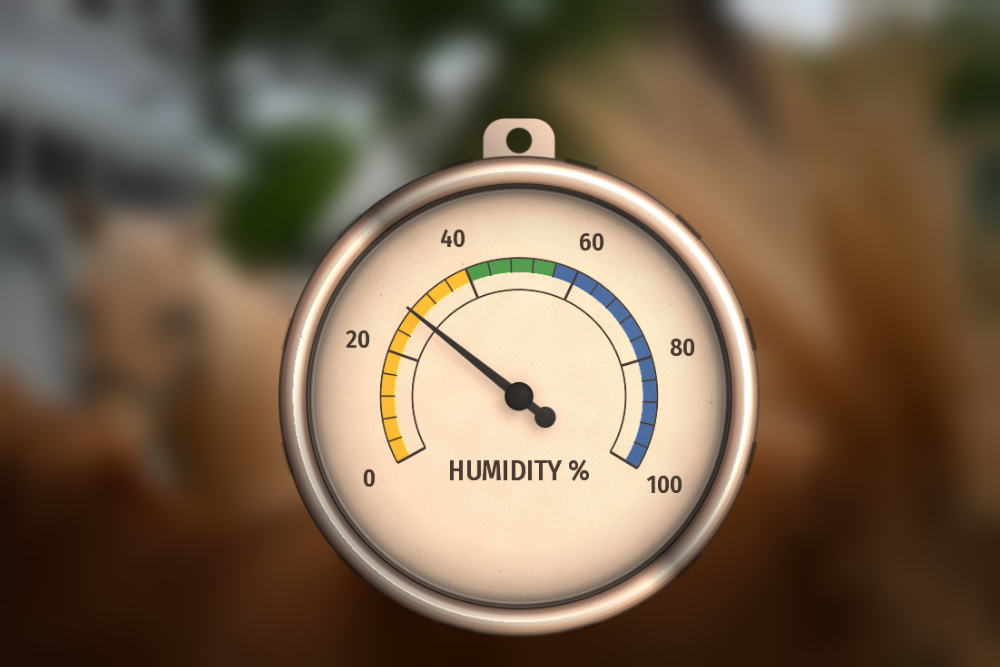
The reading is 28 %
